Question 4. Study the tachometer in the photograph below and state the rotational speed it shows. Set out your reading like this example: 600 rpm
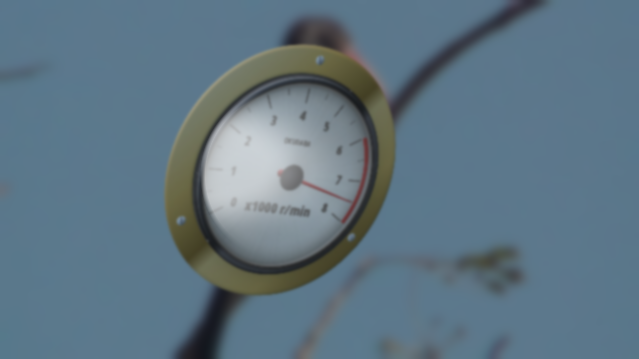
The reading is 7500 rpm
